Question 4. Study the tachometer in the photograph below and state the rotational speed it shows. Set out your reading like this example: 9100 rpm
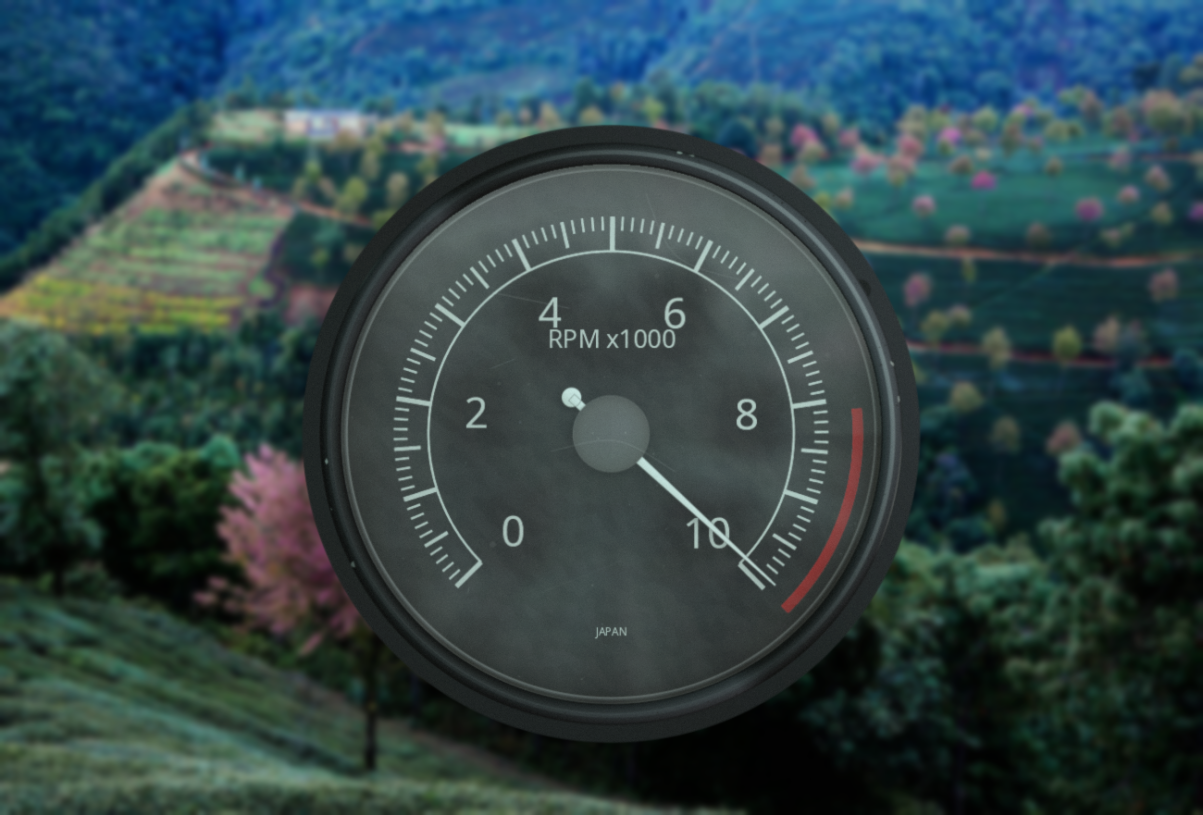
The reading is 9900 rpm
